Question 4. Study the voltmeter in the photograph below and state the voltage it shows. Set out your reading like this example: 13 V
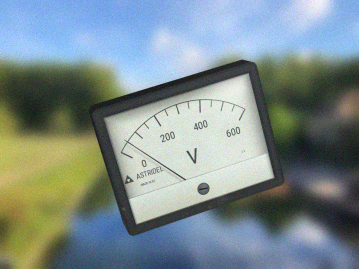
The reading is 50 V
